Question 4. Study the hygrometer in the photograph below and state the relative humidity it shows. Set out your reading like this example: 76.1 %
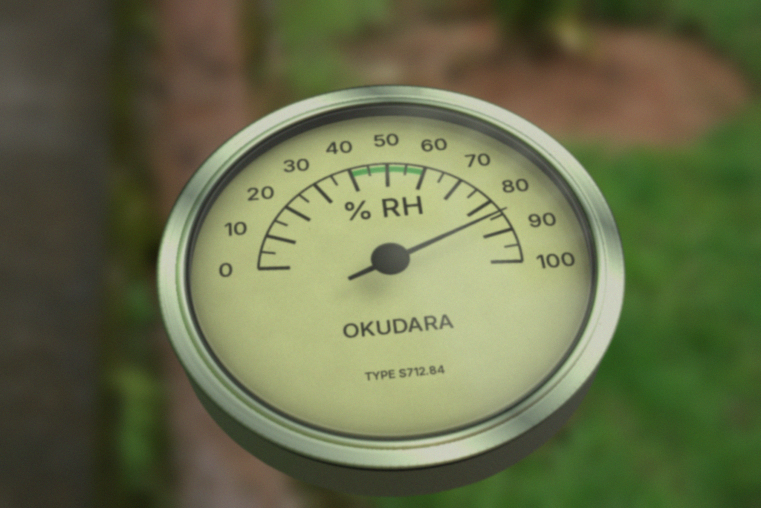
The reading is 85 %
